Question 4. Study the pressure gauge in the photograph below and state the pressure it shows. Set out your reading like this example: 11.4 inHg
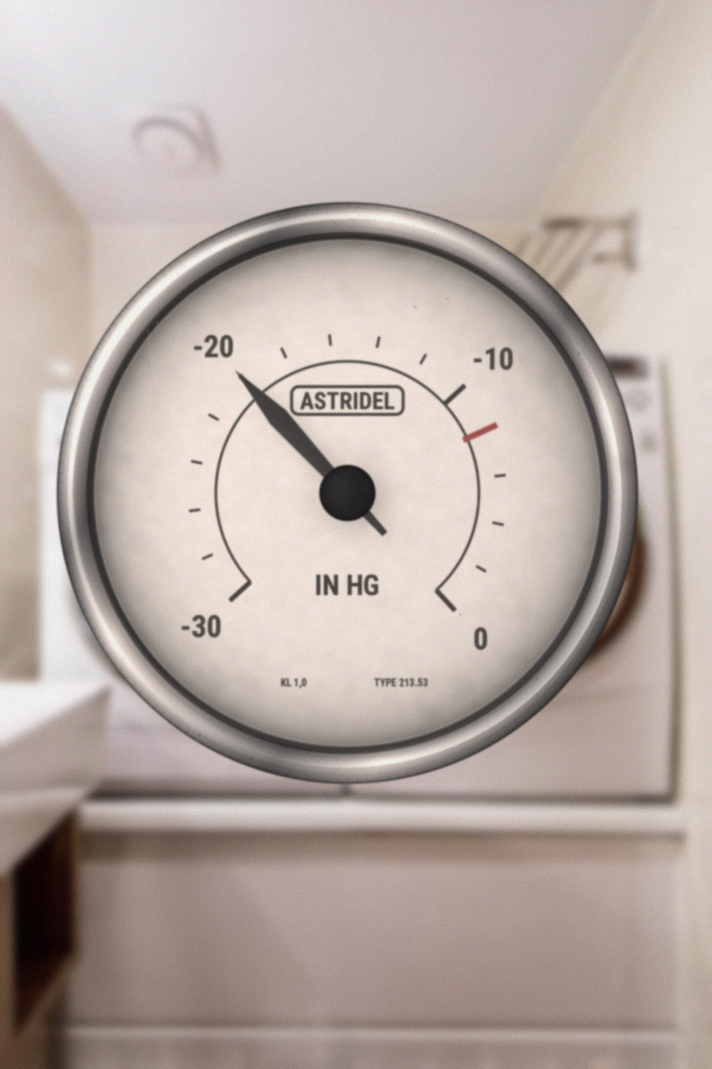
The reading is -20 inHg
